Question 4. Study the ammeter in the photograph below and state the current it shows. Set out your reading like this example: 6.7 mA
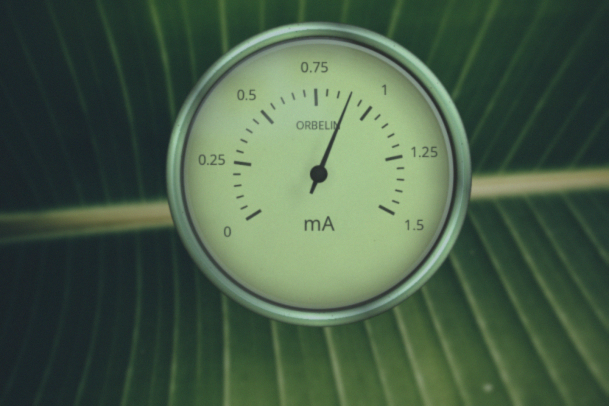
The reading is 0.9 mA
